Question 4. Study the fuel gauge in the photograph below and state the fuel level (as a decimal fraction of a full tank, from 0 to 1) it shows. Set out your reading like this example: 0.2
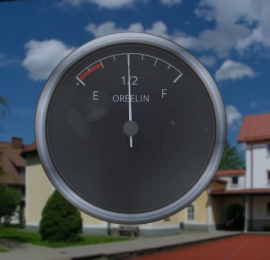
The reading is 0.5
